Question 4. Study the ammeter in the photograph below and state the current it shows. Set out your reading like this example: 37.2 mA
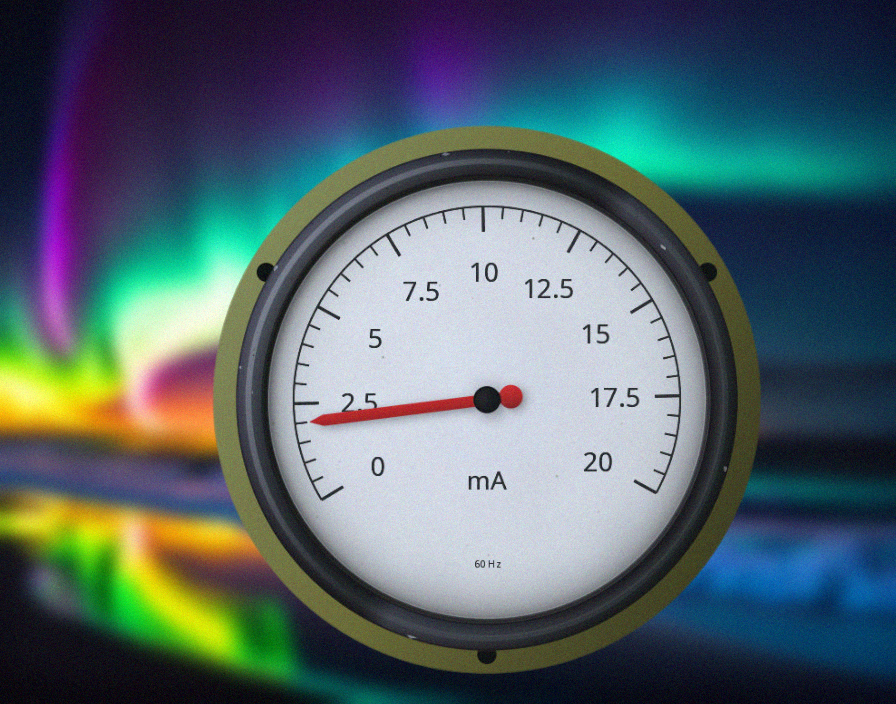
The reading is 2 mA
